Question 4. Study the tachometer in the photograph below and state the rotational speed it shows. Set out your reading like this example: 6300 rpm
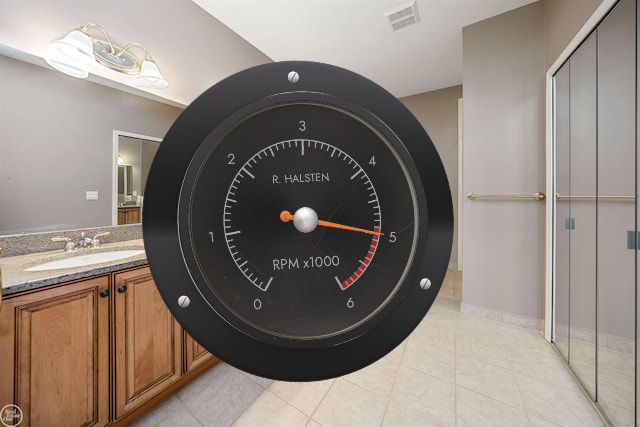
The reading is 5000 rpm
